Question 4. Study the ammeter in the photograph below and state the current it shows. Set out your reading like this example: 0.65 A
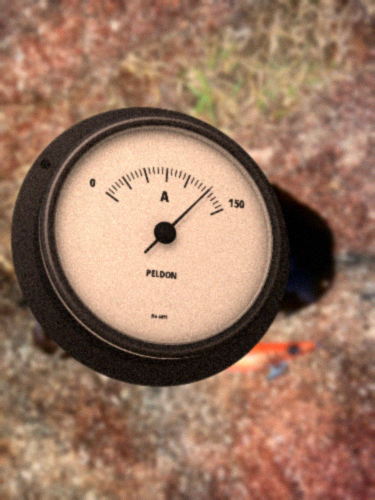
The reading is 125 A
